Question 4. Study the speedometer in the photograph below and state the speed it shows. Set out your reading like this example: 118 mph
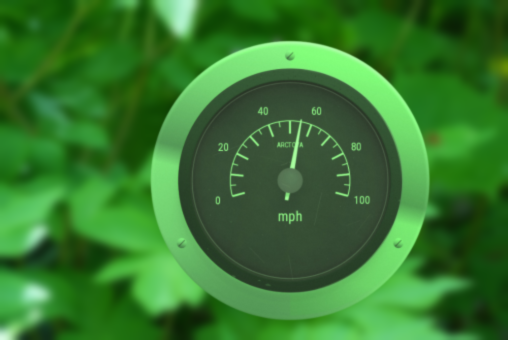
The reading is 55 mph
